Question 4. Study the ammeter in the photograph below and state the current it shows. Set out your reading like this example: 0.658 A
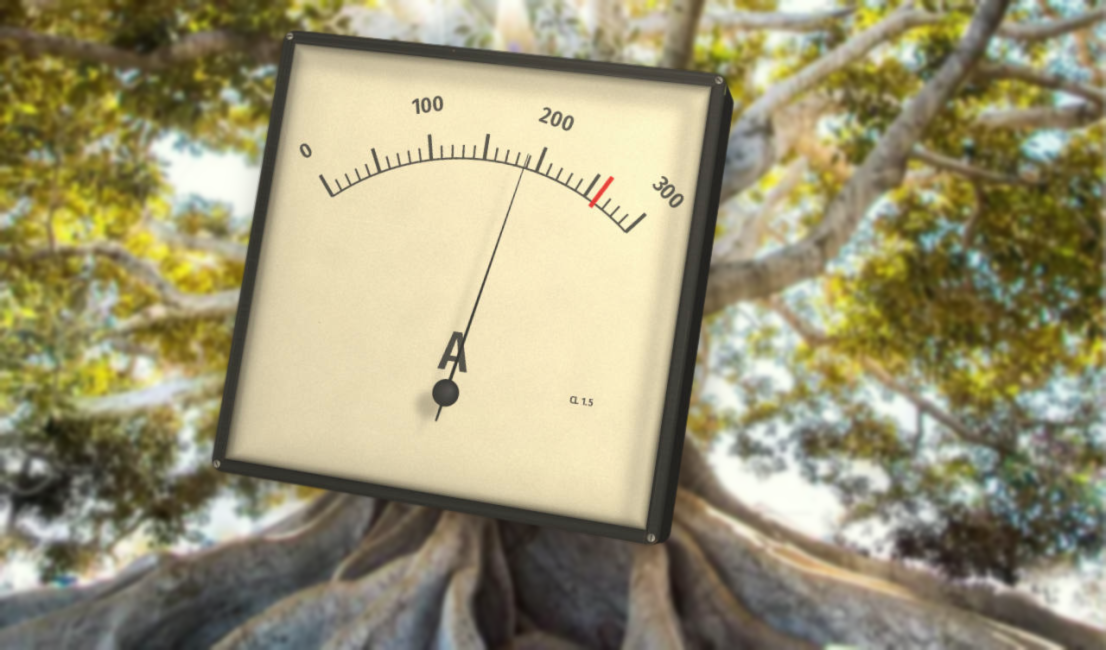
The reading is 190 A
